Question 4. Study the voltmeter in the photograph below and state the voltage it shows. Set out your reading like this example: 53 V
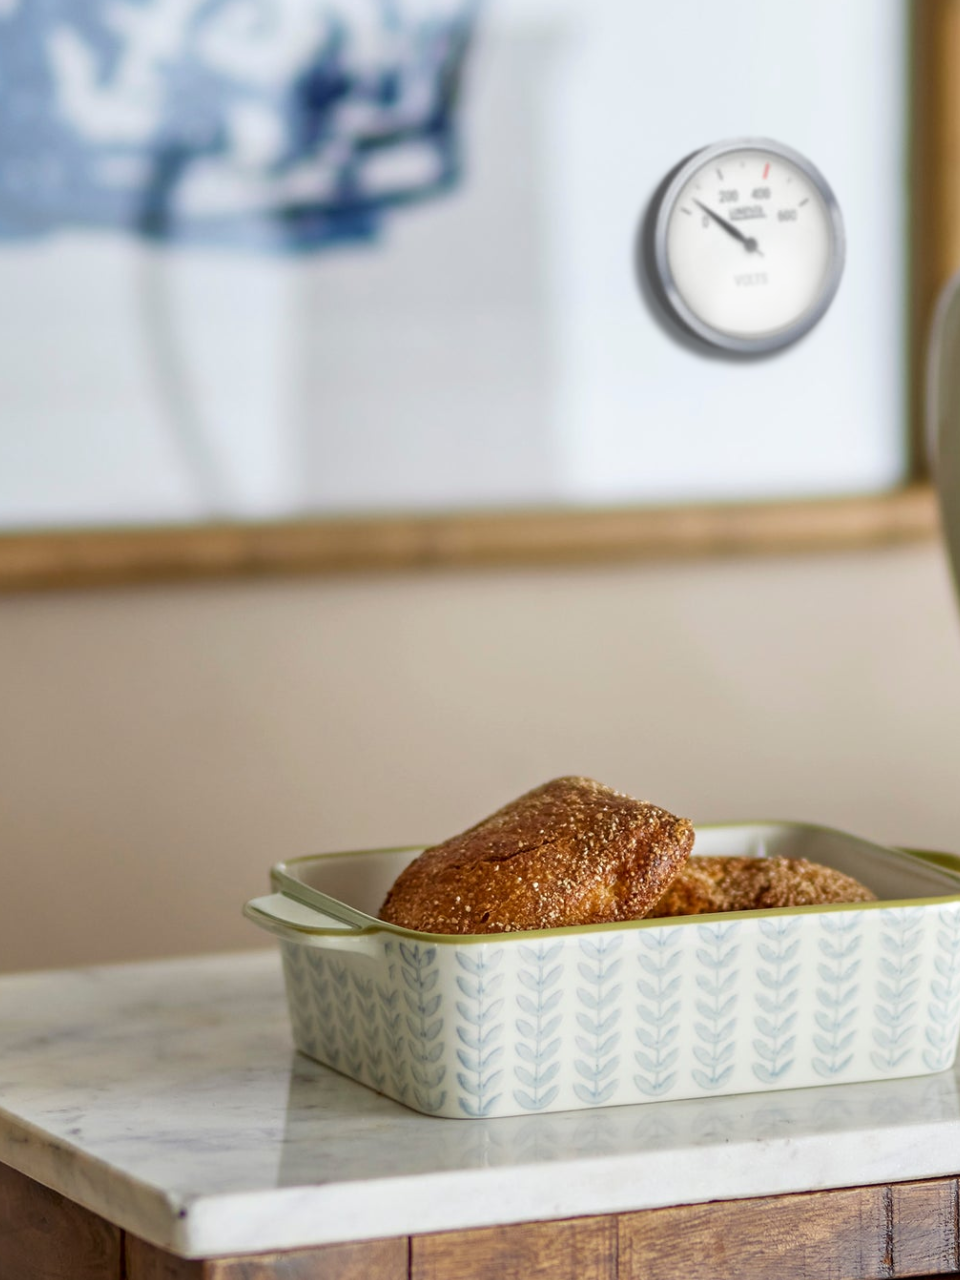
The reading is 50 V
